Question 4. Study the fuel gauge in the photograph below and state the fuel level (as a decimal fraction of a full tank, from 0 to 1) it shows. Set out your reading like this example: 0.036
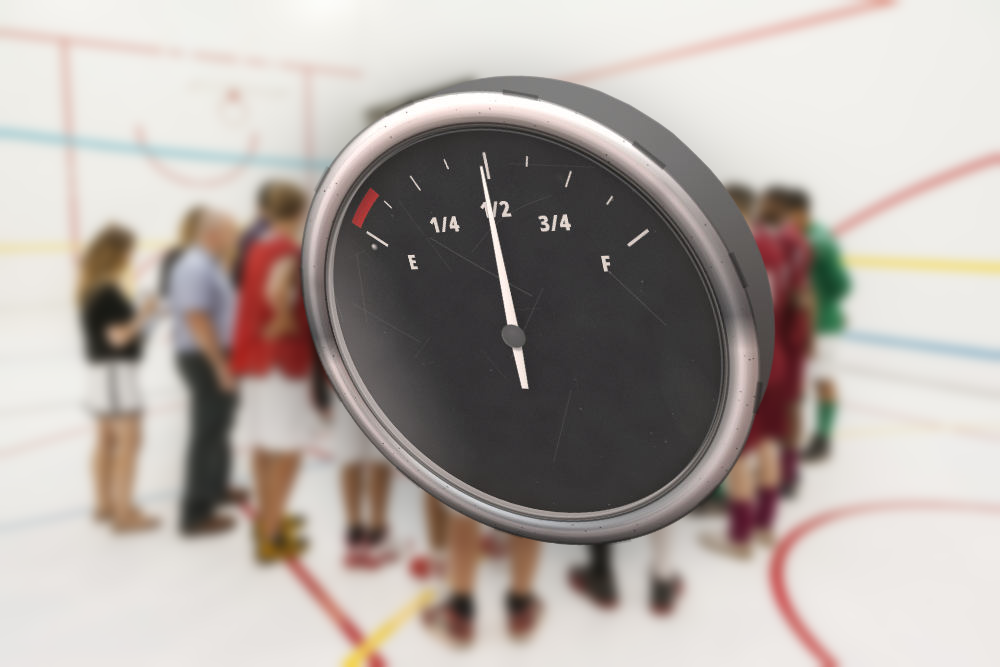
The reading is 0.5
